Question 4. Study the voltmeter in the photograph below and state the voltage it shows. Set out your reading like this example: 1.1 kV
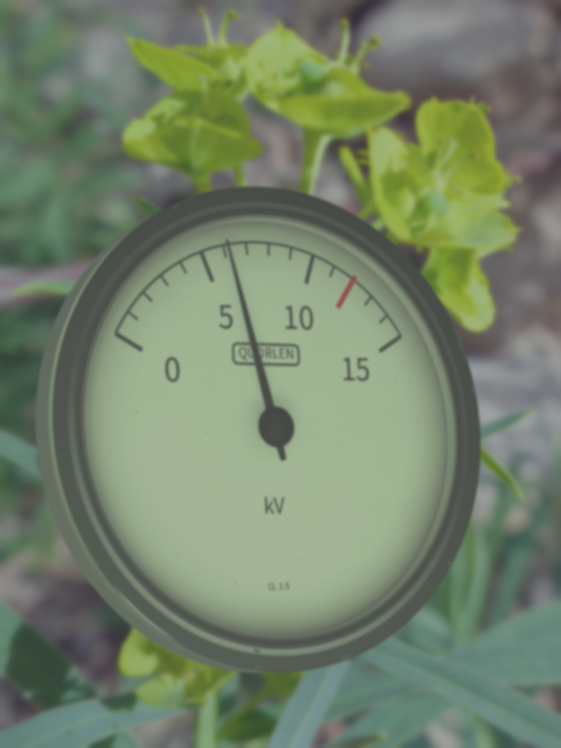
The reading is 6 kV
